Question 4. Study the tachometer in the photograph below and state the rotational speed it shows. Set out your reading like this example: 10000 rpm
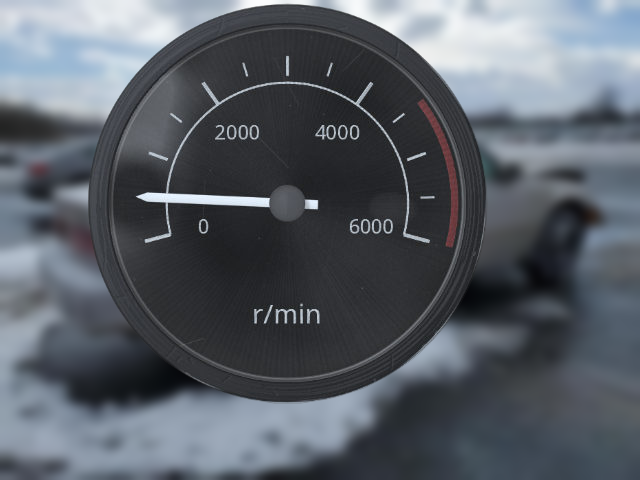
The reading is 500 rpm
